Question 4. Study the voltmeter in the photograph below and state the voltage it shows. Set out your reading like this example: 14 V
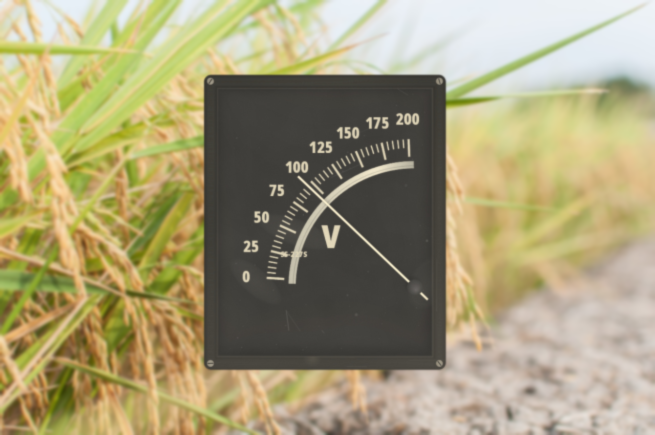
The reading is 95 V
